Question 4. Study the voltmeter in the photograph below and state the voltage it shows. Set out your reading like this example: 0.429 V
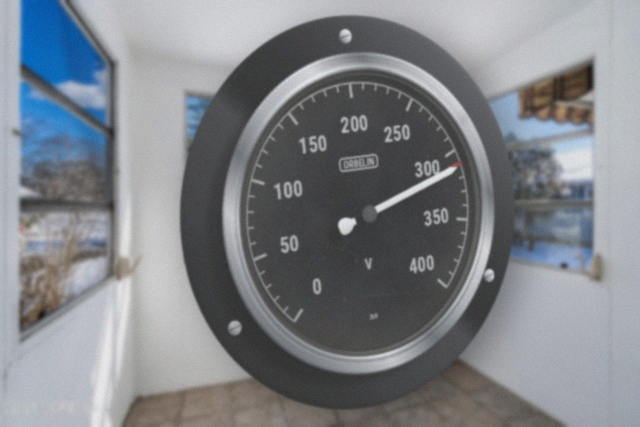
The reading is 310 V
